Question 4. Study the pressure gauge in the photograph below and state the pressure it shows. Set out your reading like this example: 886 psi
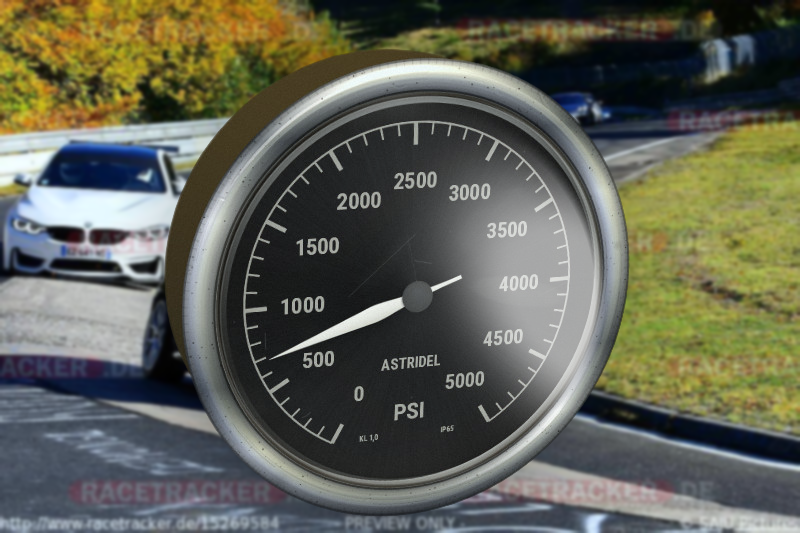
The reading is 700 psi
